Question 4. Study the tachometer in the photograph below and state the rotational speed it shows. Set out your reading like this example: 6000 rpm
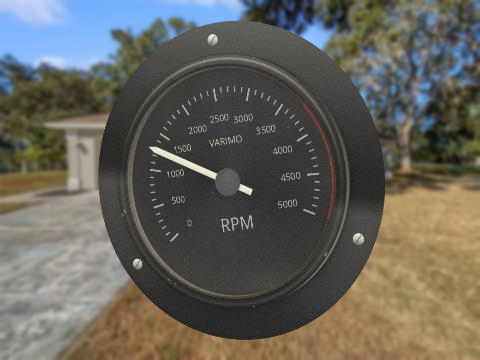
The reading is 1300 rpm
